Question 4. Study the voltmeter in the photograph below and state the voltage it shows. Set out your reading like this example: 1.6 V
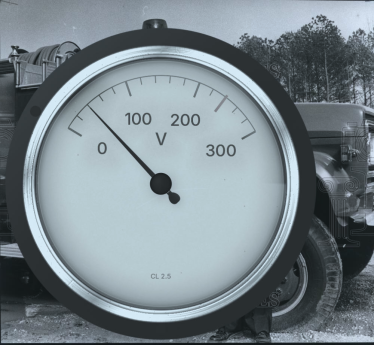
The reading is 40 V
